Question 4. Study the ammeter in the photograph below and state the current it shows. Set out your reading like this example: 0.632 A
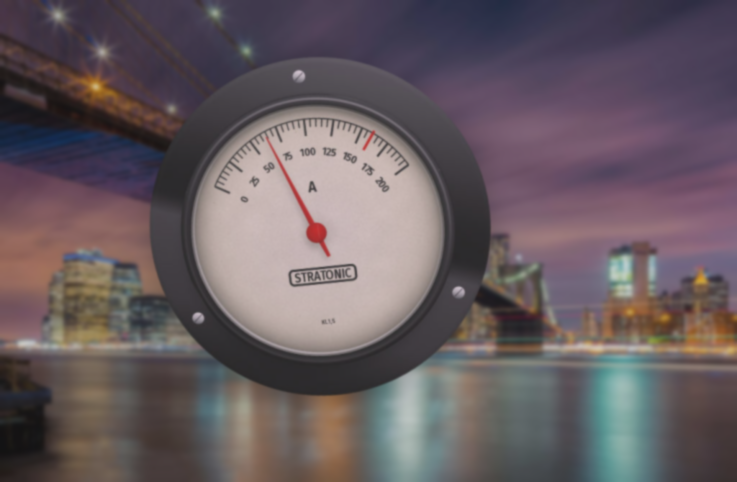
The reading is 65 A
